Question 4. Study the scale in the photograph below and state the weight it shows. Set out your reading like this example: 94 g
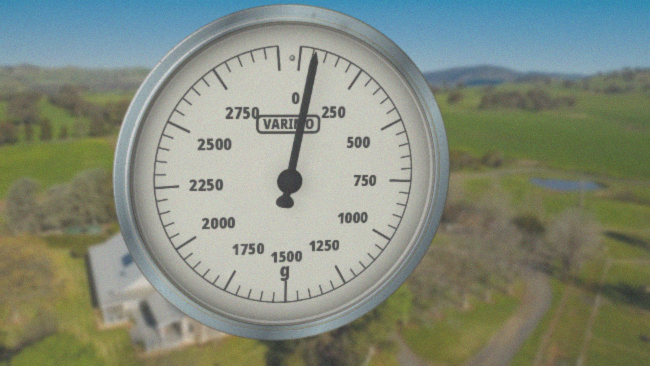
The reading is 50 g
